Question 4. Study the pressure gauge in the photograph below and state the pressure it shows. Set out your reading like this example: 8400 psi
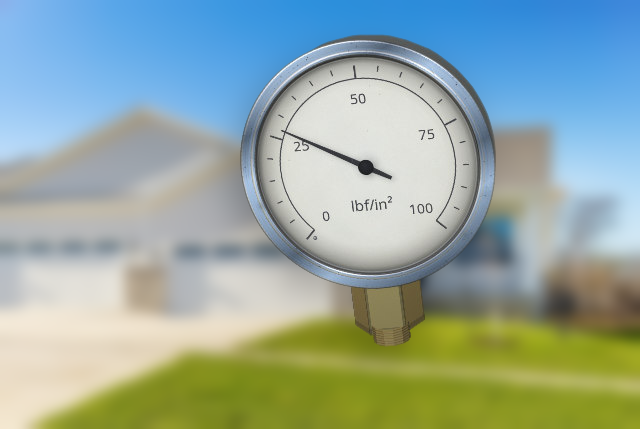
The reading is 27.5 psi
